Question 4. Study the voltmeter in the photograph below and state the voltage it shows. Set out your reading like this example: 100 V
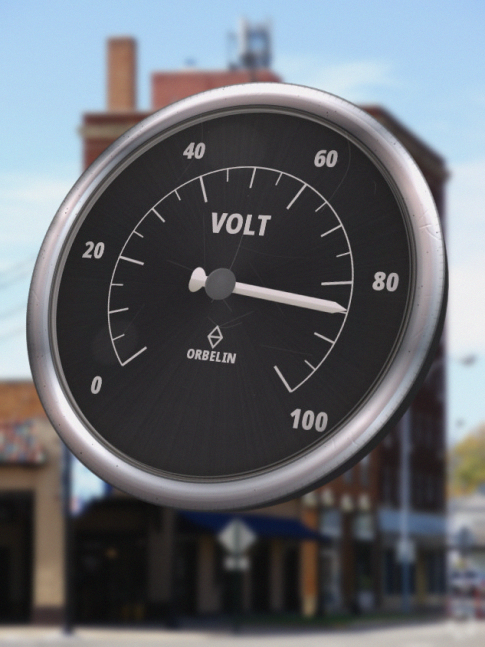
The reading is 85 V
